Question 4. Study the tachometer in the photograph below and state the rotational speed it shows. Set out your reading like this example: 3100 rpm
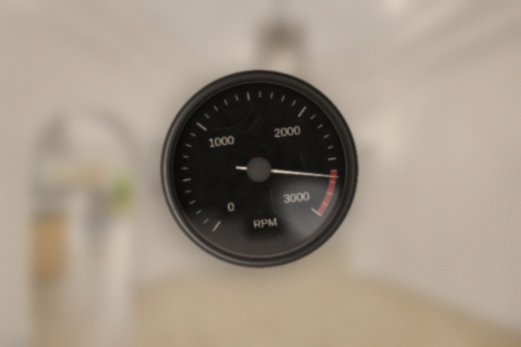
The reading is 2650 rpm
